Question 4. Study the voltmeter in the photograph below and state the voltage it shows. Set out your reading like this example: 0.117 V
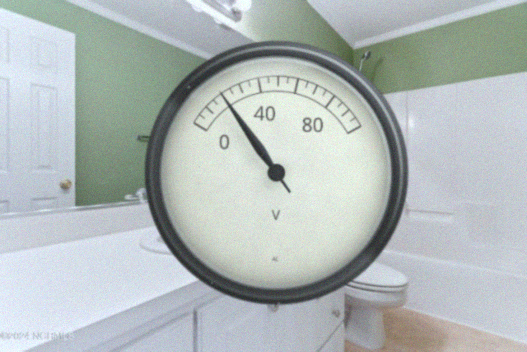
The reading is 20 V
